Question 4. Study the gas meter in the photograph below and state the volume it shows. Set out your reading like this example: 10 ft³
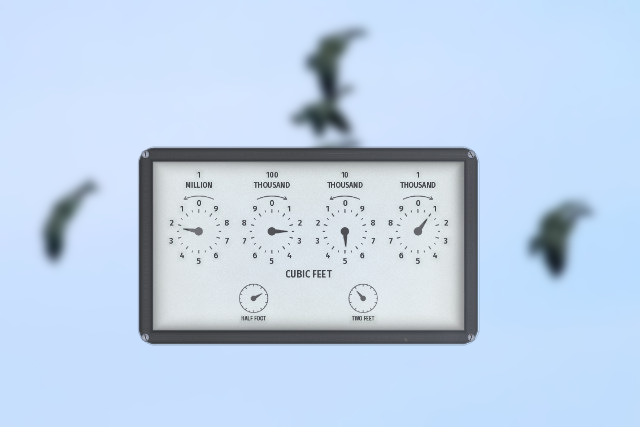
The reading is 225100 ft³
